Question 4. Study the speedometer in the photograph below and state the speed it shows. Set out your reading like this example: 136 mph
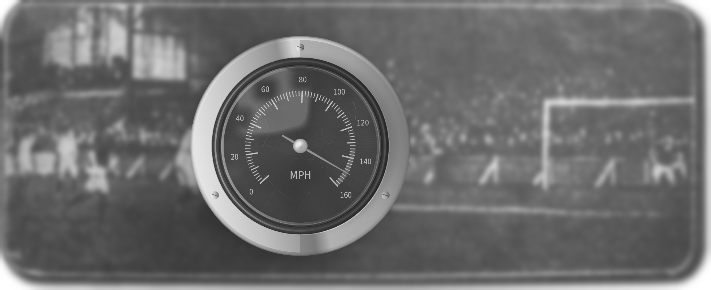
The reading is 150 mph
